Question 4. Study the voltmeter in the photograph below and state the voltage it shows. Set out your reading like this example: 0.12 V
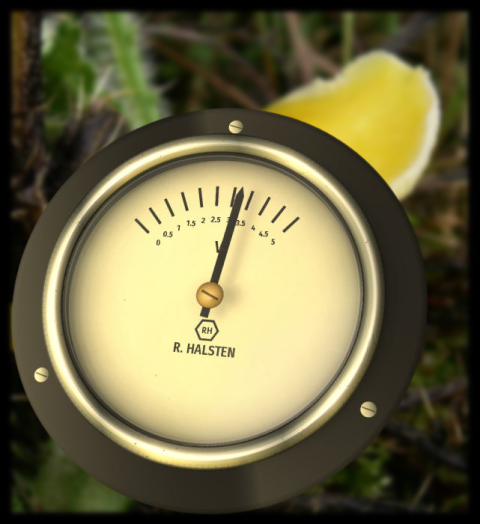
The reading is 3.25 V
